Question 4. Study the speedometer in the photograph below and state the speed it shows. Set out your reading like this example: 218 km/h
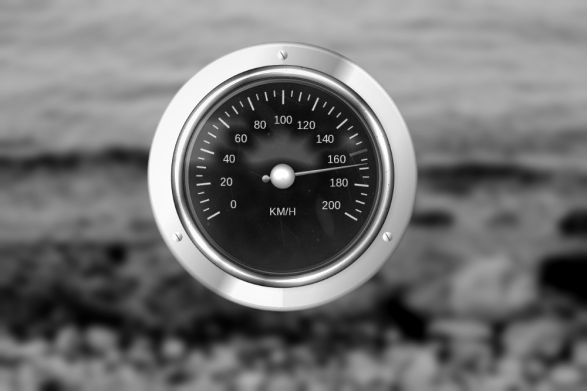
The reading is 167.5 km/h
